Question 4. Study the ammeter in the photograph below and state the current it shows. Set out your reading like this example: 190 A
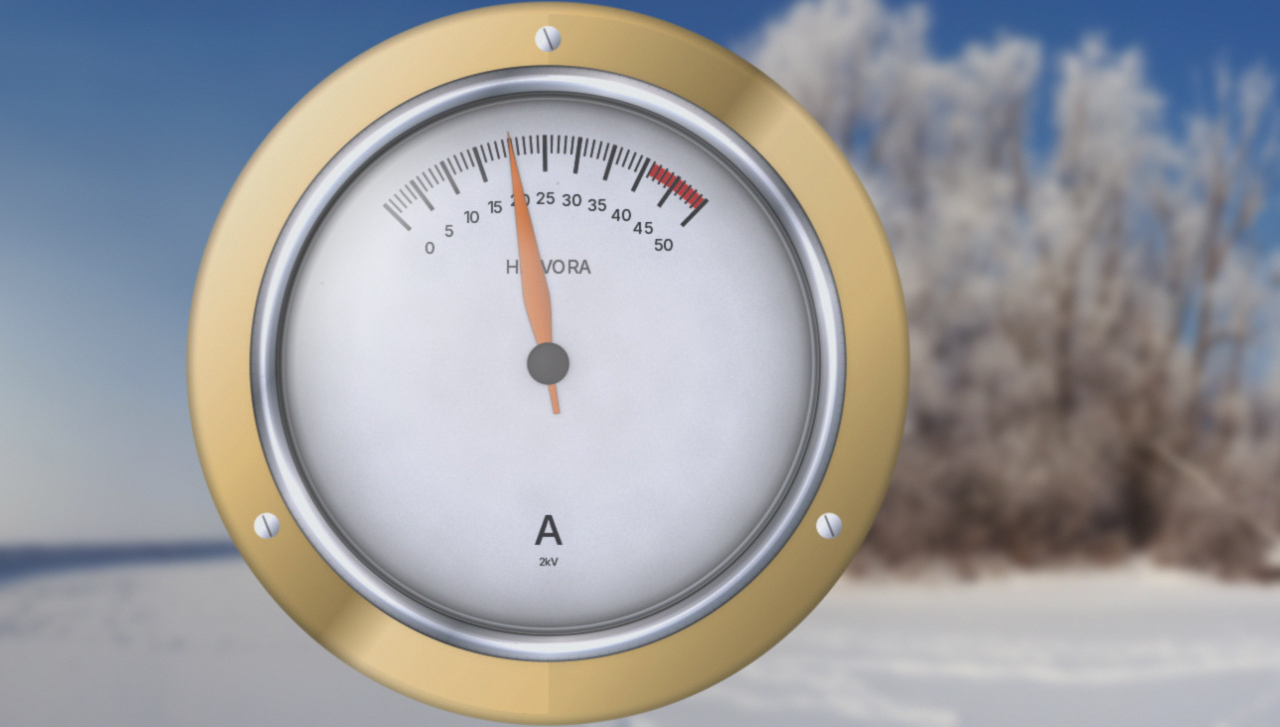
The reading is 20 A
